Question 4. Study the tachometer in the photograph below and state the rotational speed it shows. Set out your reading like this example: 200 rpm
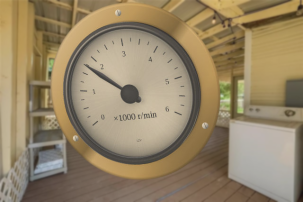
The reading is 1750 rpm
